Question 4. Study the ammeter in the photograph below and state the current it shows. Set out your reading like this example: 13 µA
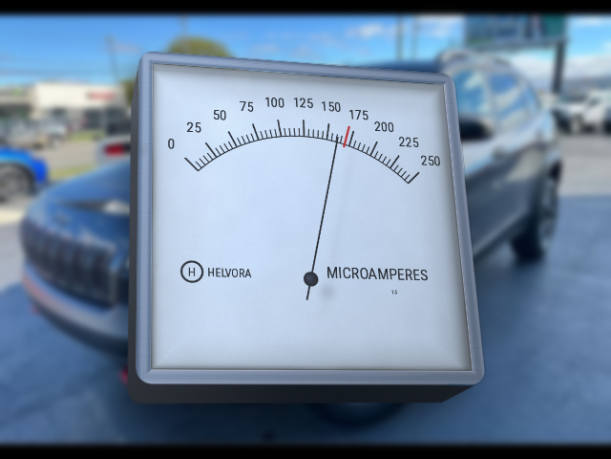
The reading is 160 µA
